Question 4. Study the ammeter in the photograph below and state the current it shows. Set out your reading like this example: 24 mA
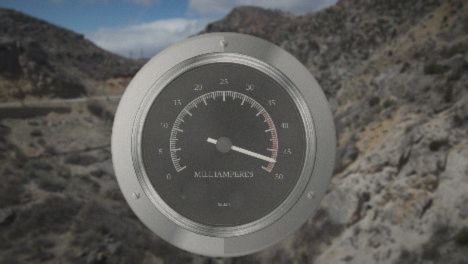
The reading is 47.5 mA
